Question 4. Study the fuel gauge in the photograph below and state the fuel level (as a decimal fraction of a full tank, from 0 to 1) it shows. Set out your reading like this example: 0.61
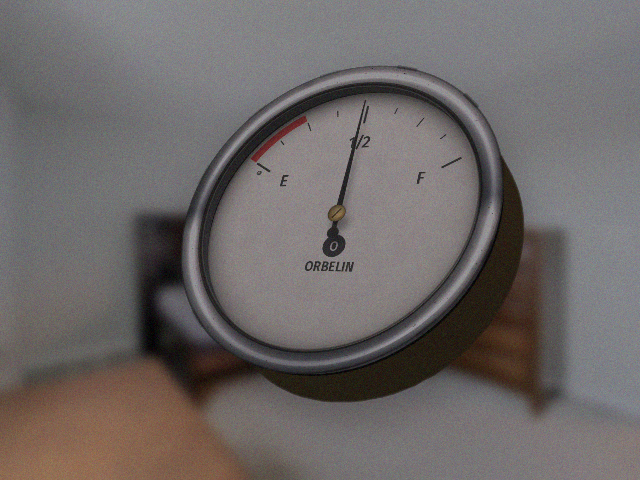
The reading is 0.5
